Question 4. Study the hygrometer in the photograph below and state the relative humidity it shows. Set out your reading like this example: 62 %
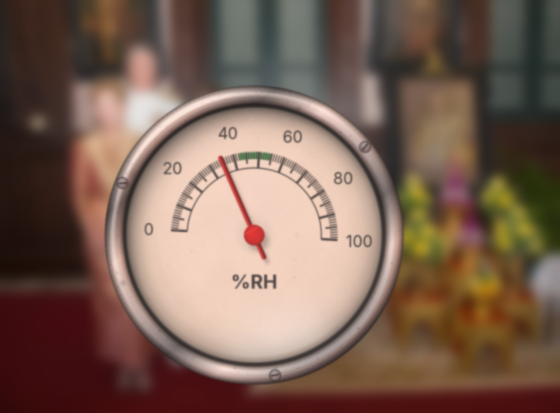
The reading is 35 %
